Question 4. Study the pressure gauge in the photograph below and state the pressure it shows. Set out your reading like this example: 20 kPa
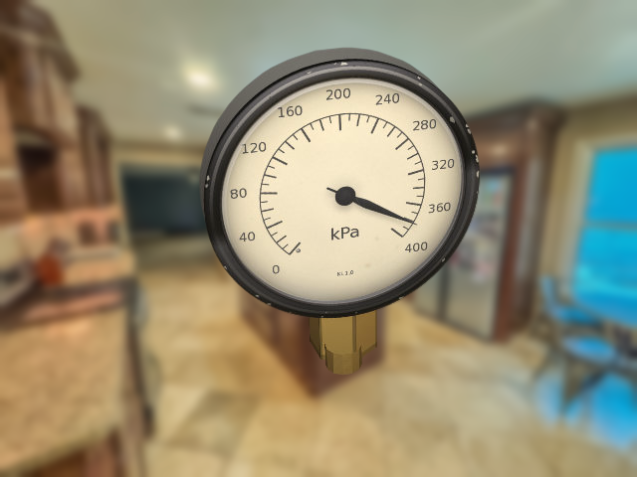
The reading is 380 kPa
